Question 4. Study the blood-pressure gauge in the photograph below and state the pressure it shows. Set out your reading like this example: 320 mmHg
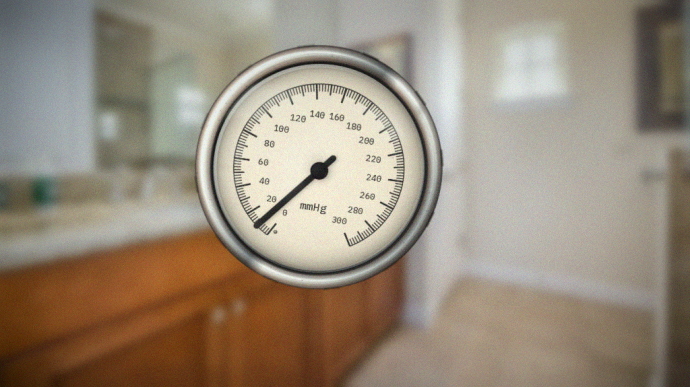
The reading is 10 mmHg
